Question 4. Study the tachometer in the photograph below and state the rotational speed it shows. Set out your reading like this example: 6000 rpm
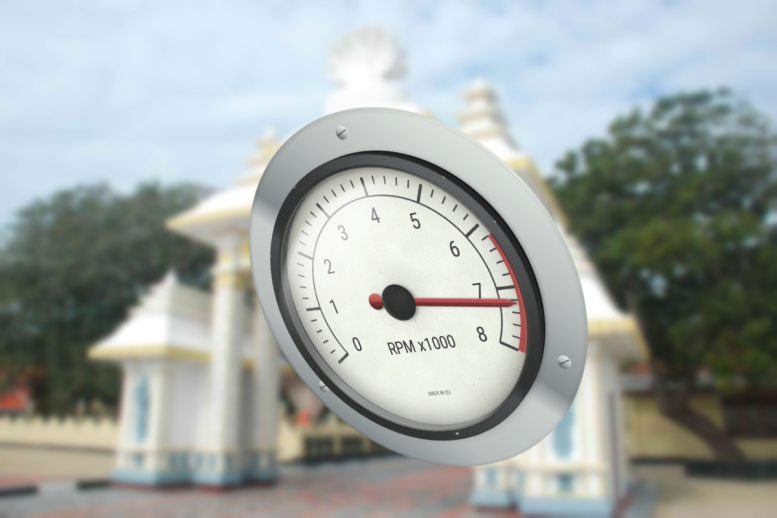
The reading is 7200 rpm
